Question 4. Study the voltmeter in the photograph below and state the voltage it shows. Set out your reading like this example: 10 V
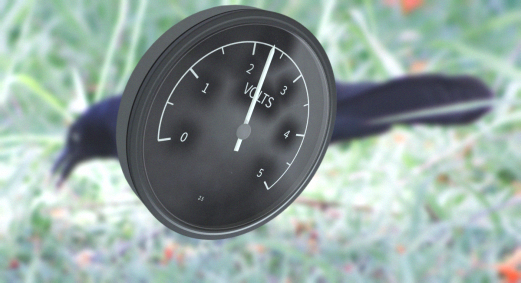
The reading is 2.25 V
